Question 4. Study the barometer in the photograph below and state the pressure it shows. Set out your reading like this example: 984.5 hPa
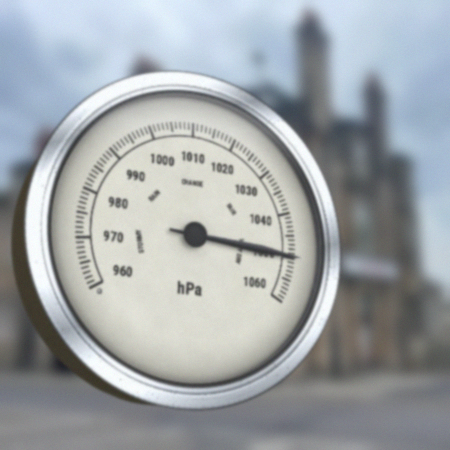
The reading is 1050 hPa
